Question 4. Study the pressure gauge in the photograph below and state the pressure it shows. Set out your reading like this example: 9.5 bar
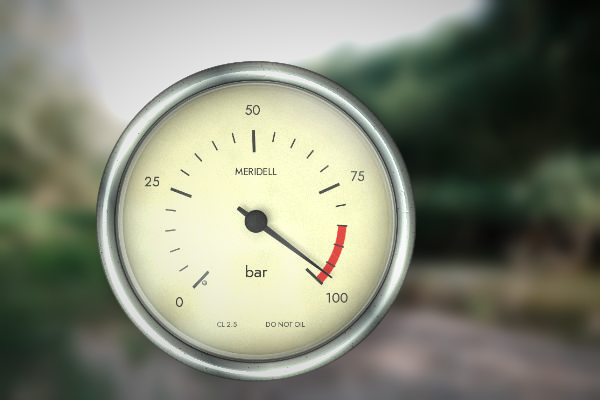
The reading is 97.5 bar
